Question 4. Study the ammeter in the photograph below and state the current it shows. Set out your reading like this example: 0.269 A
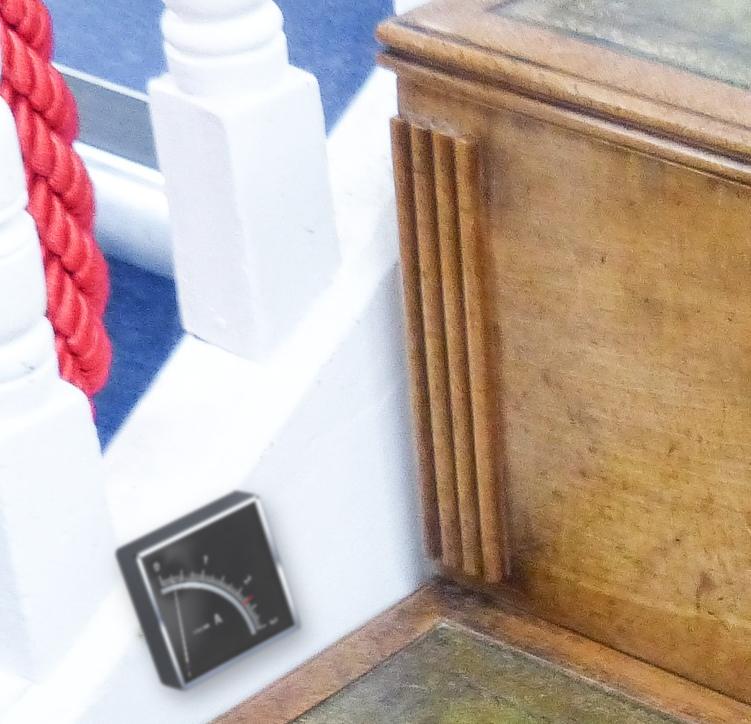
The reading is 0.25 A
